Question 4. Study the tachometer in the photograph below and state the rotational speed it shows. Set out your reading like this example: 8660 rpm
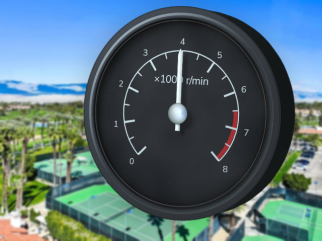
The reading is 4000 rpm
